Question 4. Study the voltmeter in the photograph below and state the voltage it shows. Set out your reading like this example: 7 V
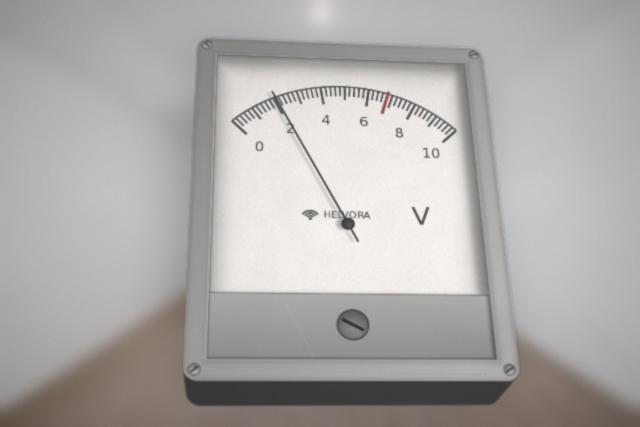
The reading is 2 V
